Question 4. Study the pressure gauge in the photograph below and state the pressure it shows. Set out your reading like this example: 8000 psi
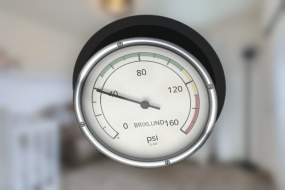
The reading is 40 psi
